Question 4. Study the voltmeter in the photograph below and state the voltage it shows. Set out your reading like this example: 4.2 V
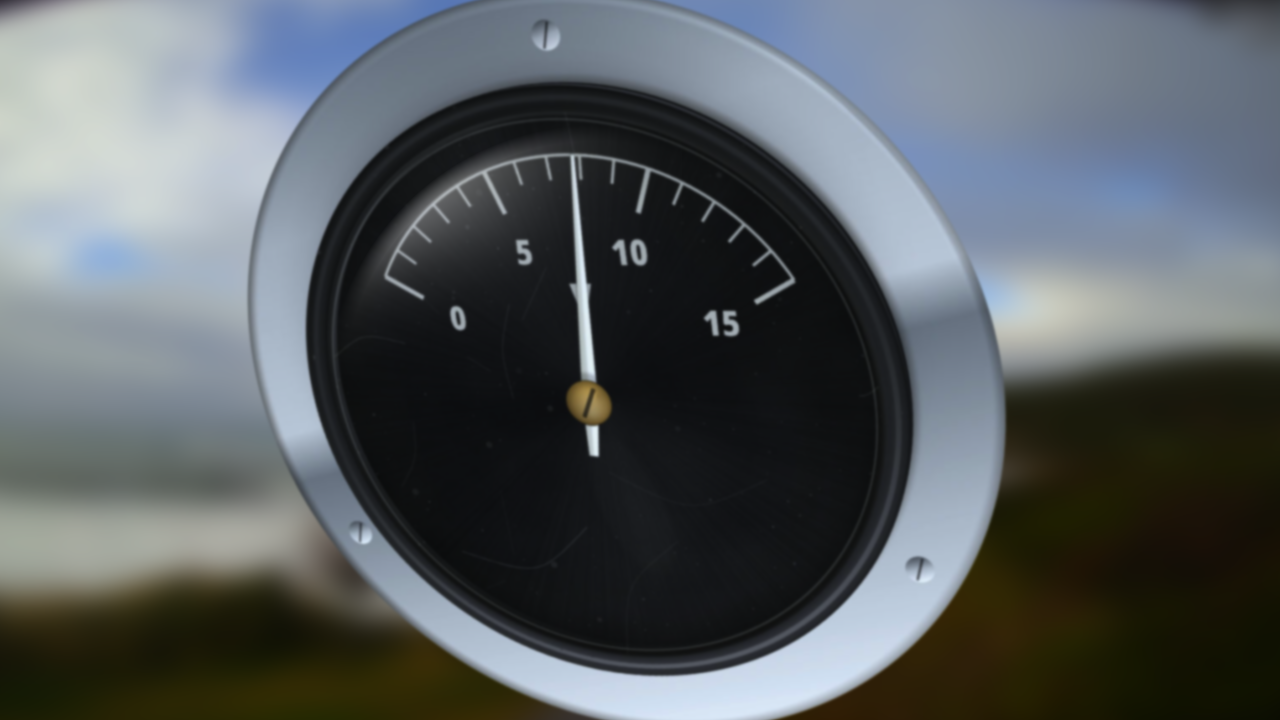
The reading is 8 V
